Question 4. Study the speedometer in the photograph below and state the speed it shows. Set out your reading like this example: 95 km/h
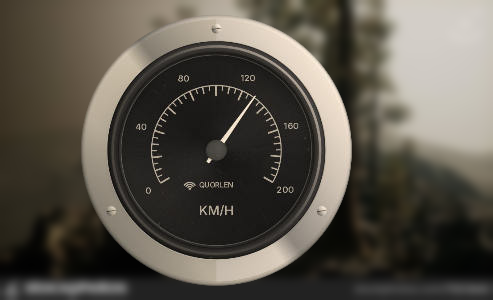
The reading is 130 km/h
